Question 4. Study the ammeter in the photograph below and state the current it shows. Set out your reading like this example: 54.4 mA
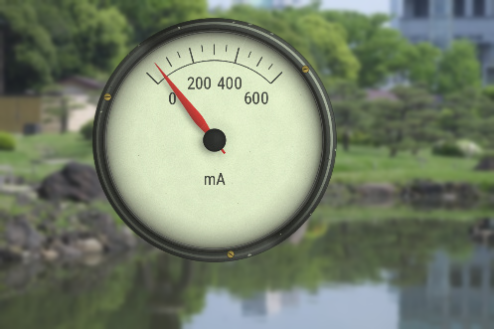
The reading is 50 mA
